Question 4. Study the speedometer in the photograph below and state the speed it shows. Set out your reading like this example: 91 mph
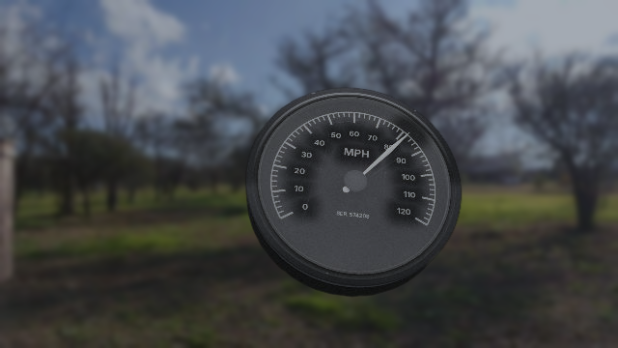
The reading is 82 mph
